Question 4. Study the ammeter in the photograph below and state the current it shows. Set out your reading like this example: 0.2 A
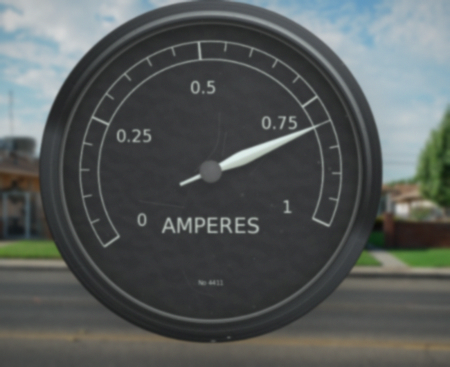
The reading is 0.8 A
